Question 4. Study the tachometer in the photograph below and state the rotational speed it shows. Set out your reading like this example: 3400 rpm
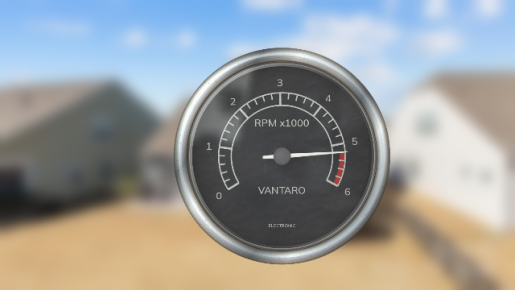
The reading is 5200 rpm
